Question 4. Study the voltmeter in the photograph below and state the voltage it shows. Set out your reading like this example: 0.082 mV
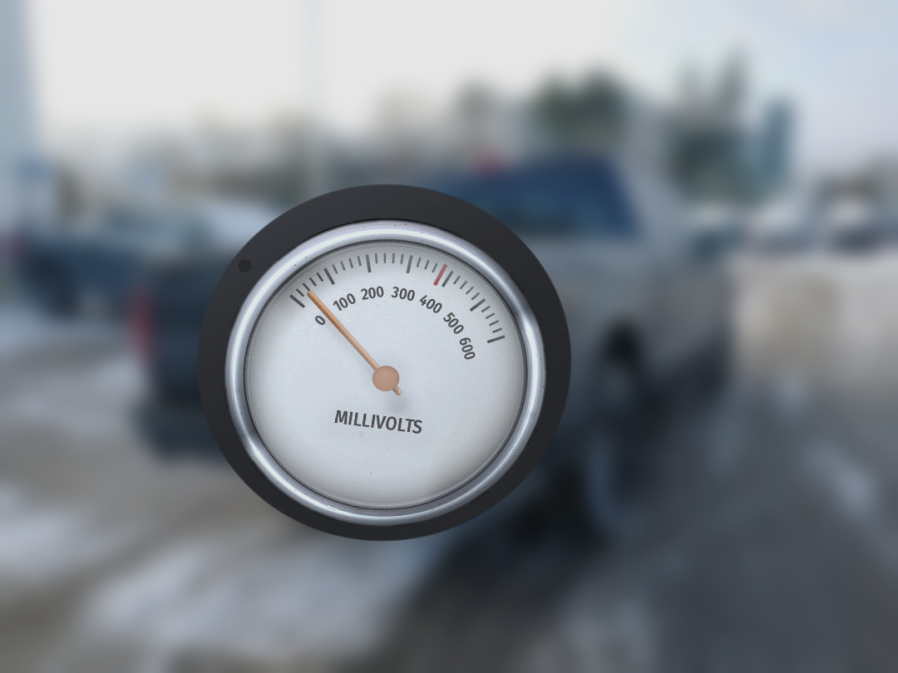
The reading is 40 mV
